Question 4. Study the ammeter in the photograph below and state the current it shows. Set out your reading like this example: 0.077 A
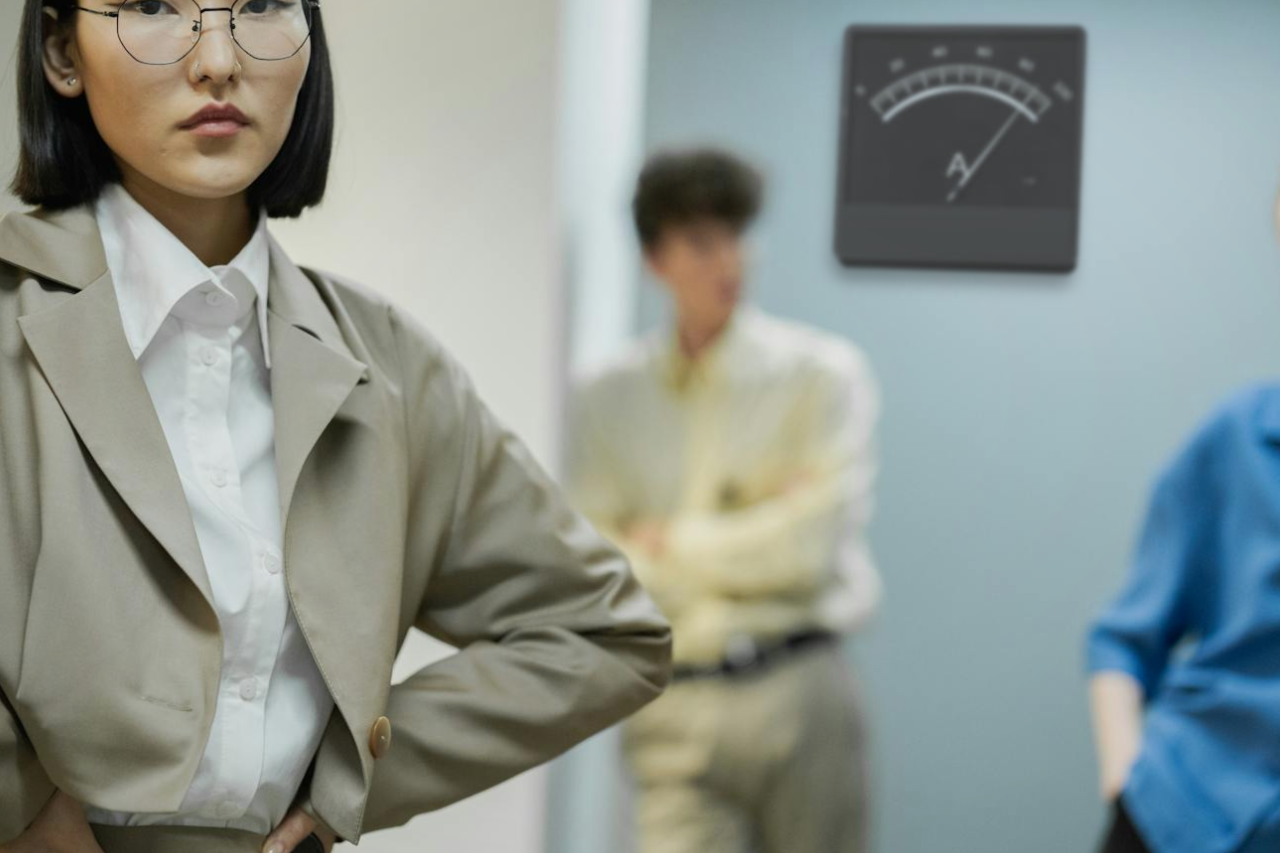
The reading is 90 A
